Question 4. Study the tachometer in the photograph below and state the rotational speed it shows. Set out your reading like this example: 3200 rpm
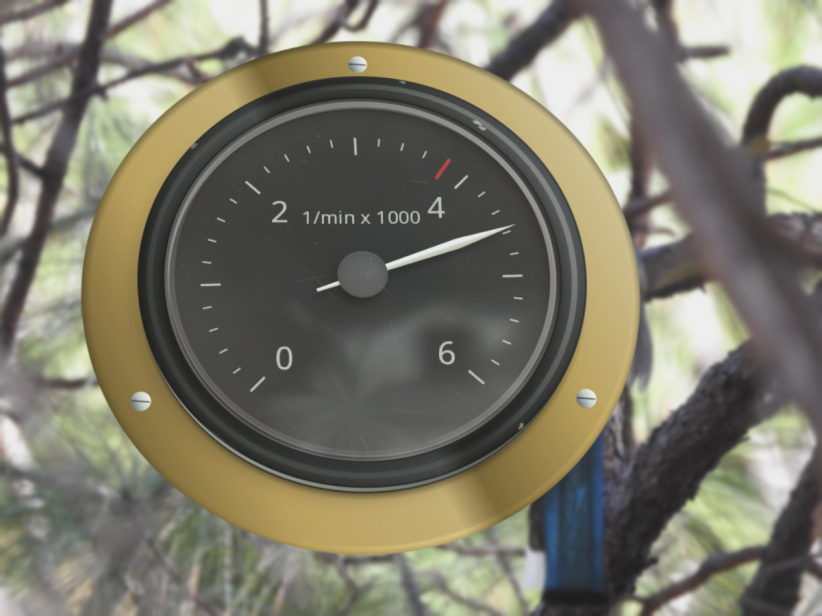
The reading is 4600 rpm
